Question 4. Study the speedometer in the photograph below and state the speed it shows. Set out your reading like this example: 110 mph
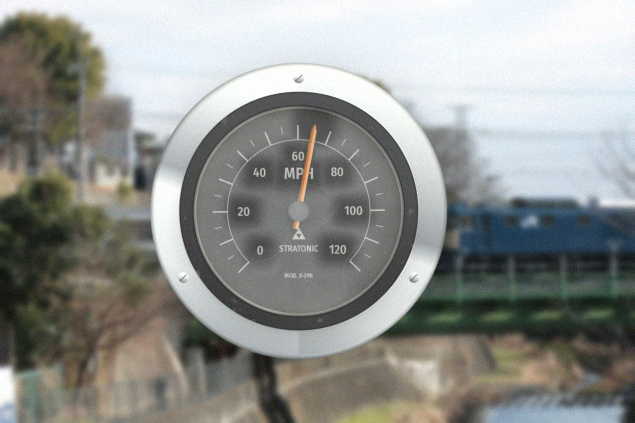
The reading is 65 mph
